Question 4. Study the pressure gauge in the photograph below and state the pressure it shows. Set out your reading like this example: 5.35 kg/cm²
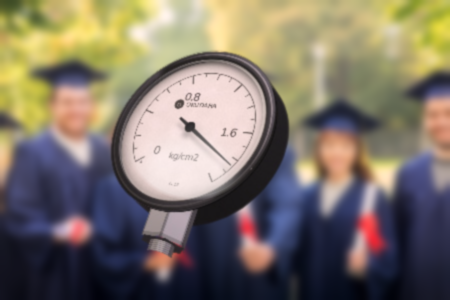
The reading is 1.85 kg/cm²
